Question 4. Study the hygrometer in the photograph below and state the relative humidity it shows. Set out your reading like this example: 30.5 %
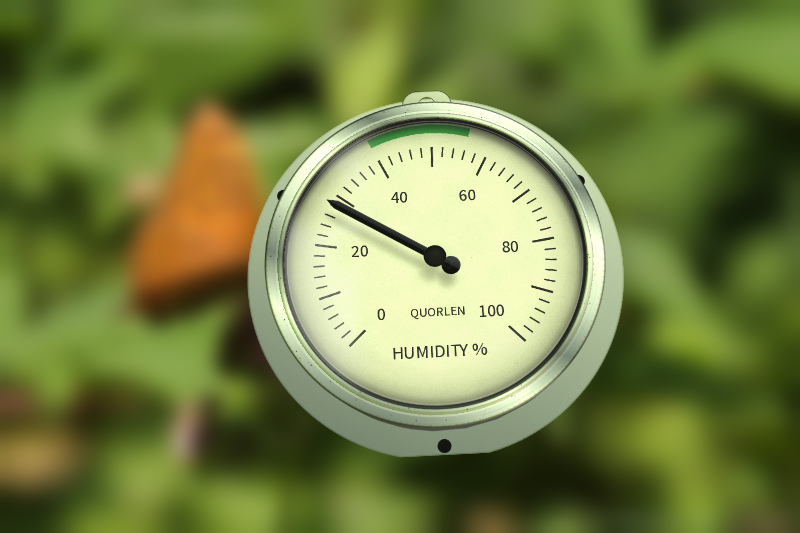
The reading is 28 %
